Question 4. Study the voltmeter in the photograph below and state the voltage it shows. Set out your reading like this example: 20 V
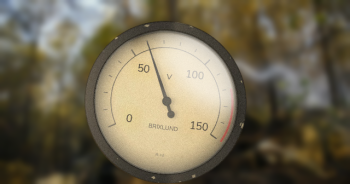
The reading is 60 V
